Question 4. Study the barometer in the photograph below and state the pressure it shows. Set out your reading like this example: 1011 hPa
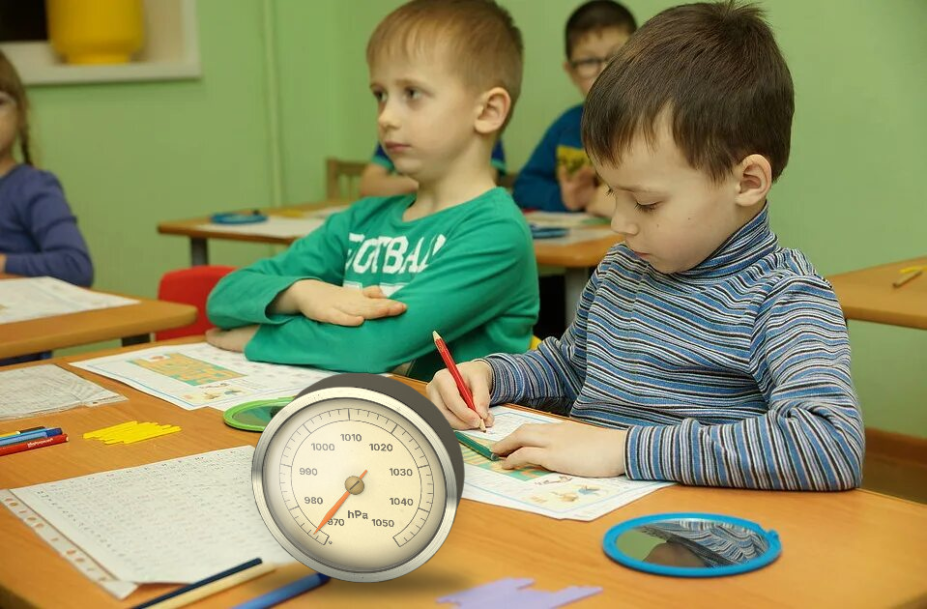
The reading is 973 hPa
